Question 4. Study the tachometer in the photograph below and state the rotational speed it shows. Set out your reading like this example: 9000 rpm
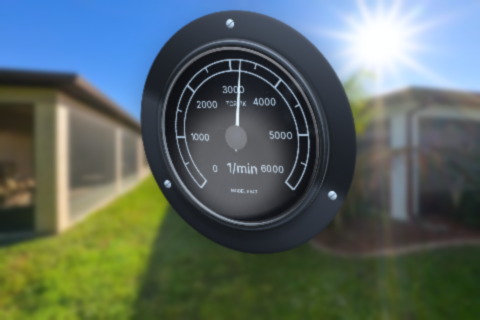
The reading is 3250 rpm
